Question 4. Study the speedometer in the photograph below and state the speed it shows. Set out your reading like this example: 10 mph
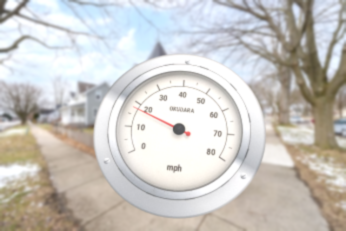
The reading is 17.5 mph
